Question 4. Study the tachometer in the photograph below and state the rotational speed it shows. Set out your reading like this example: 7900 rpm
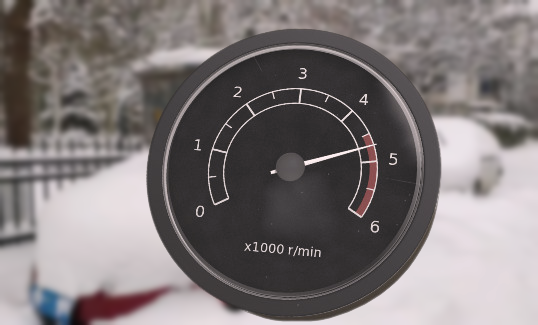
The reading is 4750 rpm
